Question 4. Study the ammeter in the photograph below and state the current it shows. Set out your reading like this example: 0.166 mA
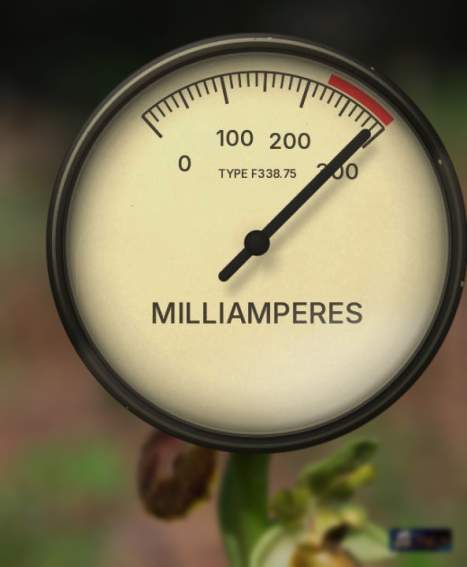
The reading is 290 mA
